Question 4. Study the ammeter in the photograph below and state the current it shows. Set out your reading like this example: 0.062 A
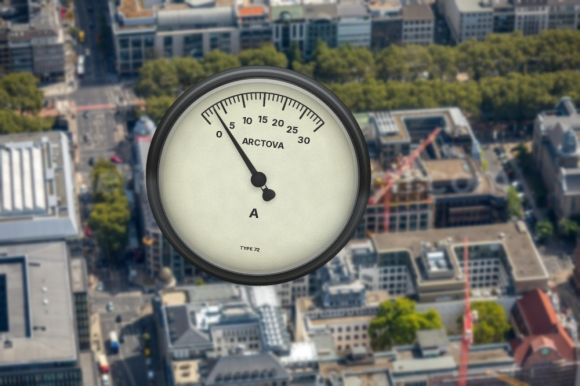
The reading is 3 A
